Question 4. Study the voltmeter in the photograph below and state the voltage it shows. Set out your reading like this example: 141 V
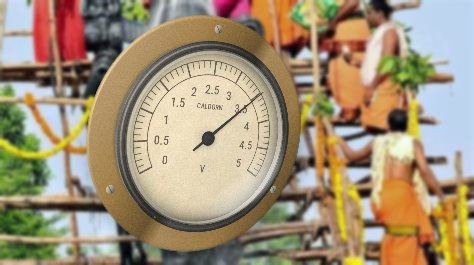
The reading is 3.5 V
